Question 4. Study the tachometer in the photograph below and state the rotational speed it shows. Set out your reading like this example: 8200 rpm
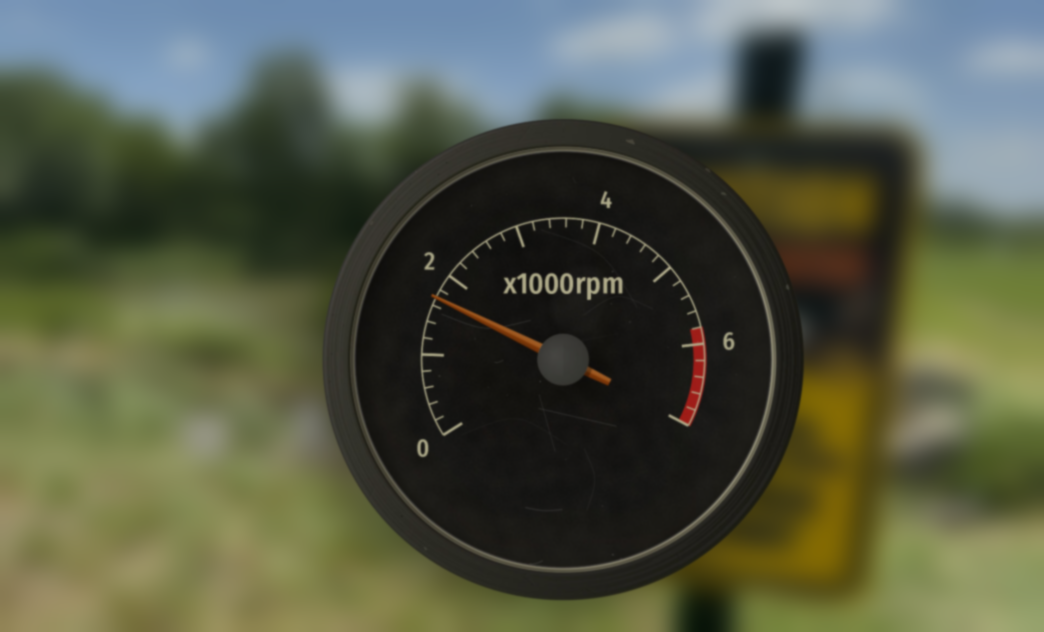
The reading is 1700 rpm
